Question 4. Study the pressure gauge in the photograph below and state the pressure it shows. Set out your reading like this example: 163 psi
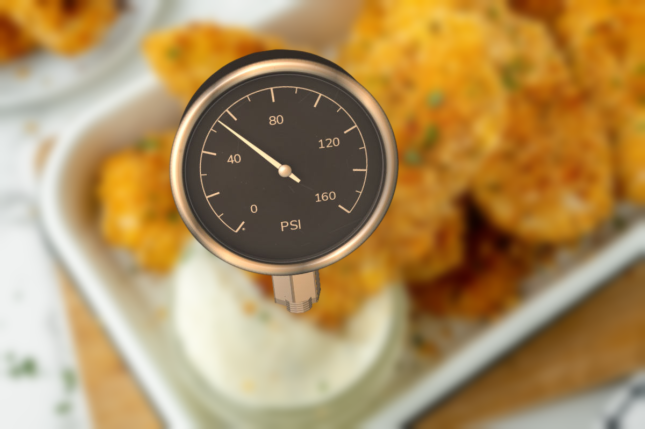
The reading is 55 psi
